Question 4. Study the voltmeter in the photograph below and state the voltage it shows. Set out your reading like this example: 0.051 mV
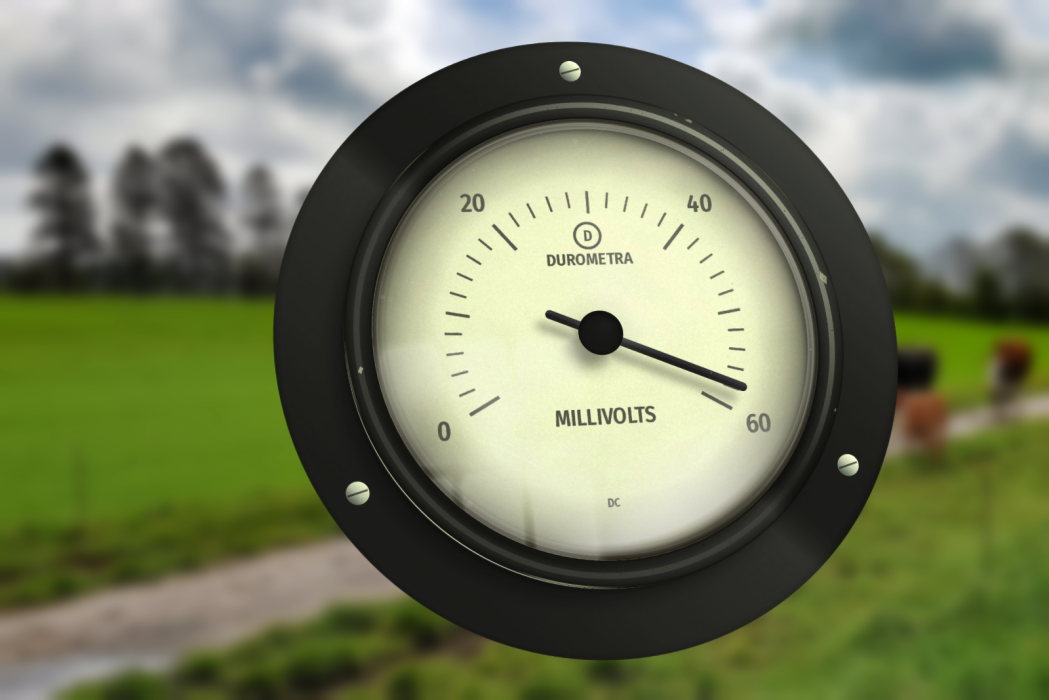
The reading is 58 mV
